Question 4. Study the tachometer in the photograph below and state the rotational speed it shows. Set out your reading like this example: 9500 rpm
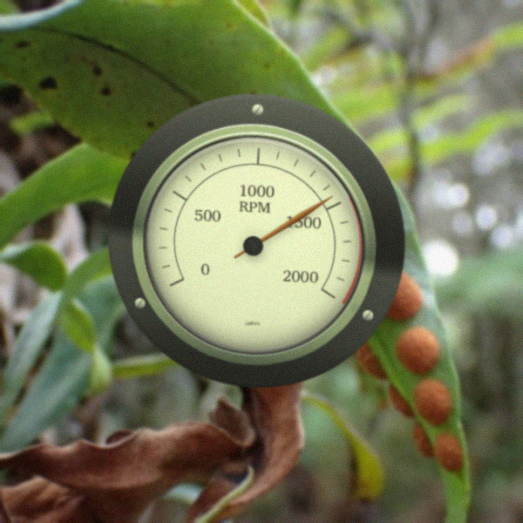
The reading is 1450 rpm
